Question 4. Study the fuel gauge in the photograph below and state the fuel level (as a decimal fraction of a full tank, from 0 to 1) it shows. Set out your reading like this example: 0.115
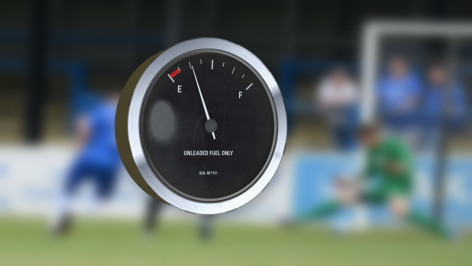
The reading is 0.25
